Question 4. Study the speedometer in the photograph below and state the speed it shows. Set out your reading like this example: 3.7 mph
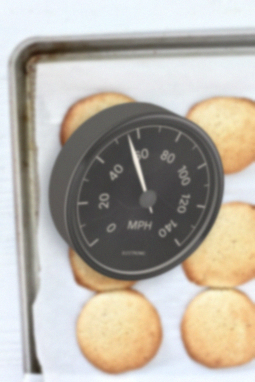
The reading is 55 mph
